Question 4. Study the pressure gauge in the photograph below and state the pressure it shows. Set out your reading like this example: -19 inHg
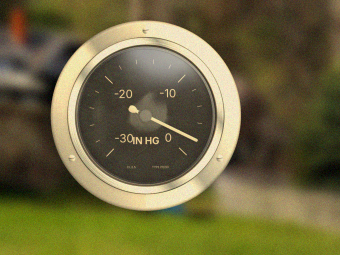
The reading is -2 inHg
